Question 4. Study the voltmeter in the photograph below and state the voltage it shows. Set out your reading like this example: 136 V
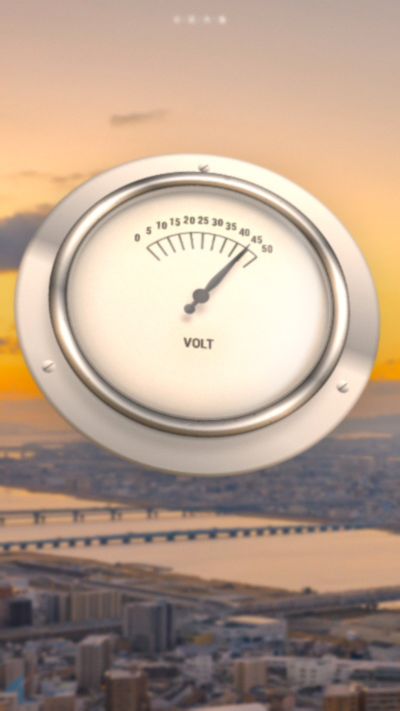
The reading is 45 V
